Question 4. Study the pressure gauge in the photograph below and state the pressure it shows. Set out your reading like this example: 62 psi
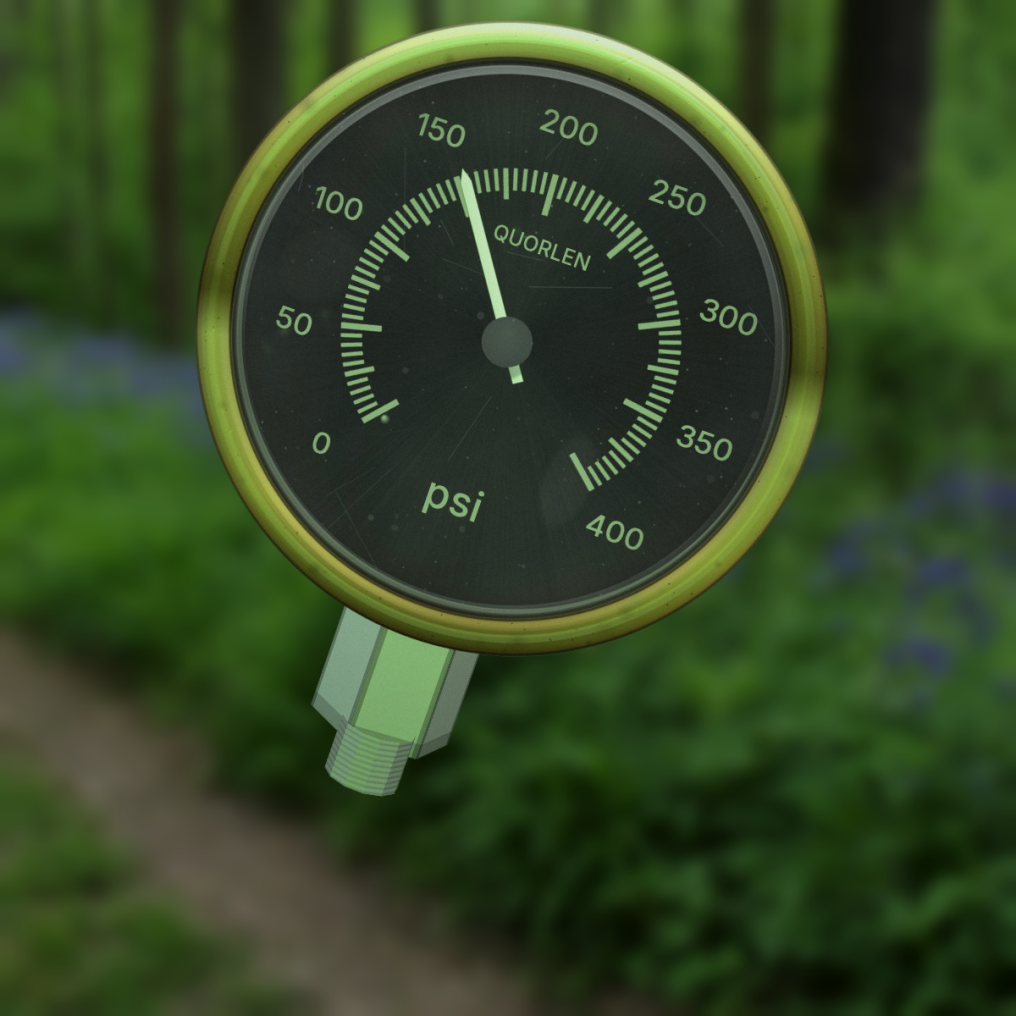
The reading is 155 psi
